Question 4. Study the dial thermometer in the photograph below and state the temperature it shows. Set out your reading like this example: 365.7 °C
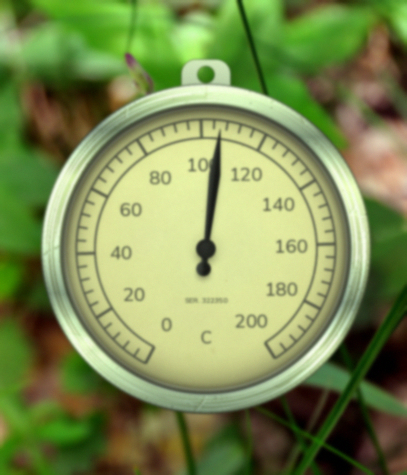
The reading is 106 °C
